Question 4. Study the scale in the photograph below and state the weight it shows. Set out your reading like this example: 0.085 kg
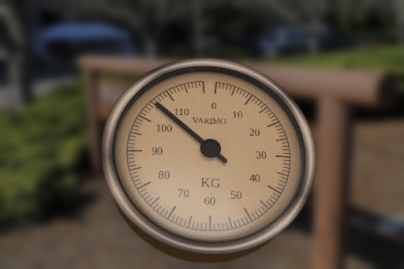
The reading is 105 kg
